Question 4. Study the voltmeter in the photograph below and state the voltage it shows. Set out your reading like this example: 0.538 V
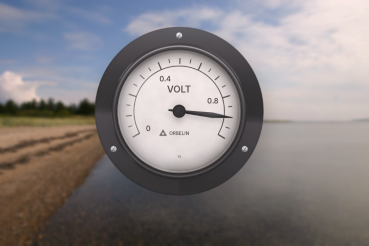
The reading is 0.9 V
